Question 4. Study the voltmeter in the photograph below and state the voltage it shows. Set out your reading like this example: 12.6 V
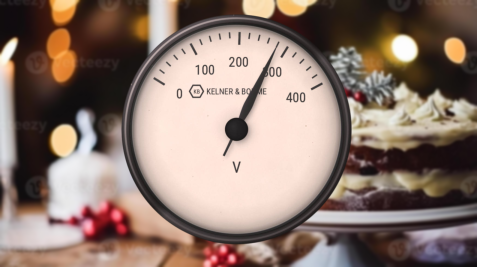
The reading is 280 V
